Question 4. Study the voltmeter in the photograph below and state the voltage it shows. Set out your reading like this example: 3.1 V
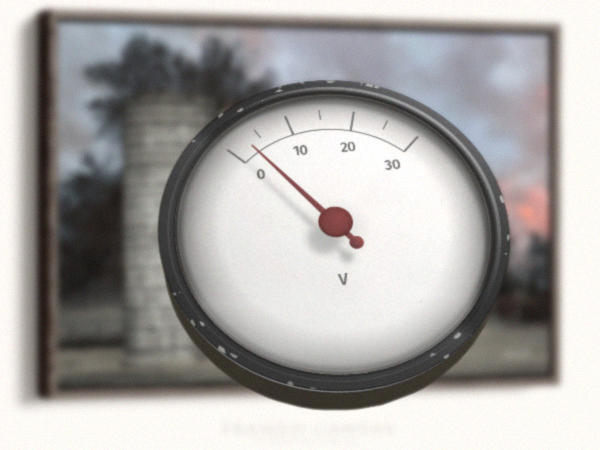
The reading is 2.5 V
